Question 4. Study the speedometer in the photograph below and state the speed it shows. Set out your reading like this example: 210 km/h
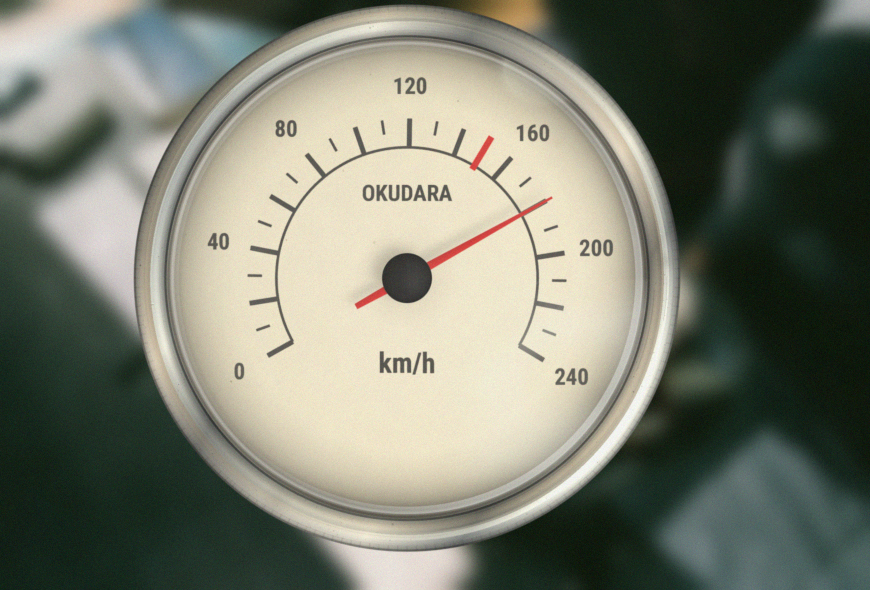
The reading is 180 km/h
